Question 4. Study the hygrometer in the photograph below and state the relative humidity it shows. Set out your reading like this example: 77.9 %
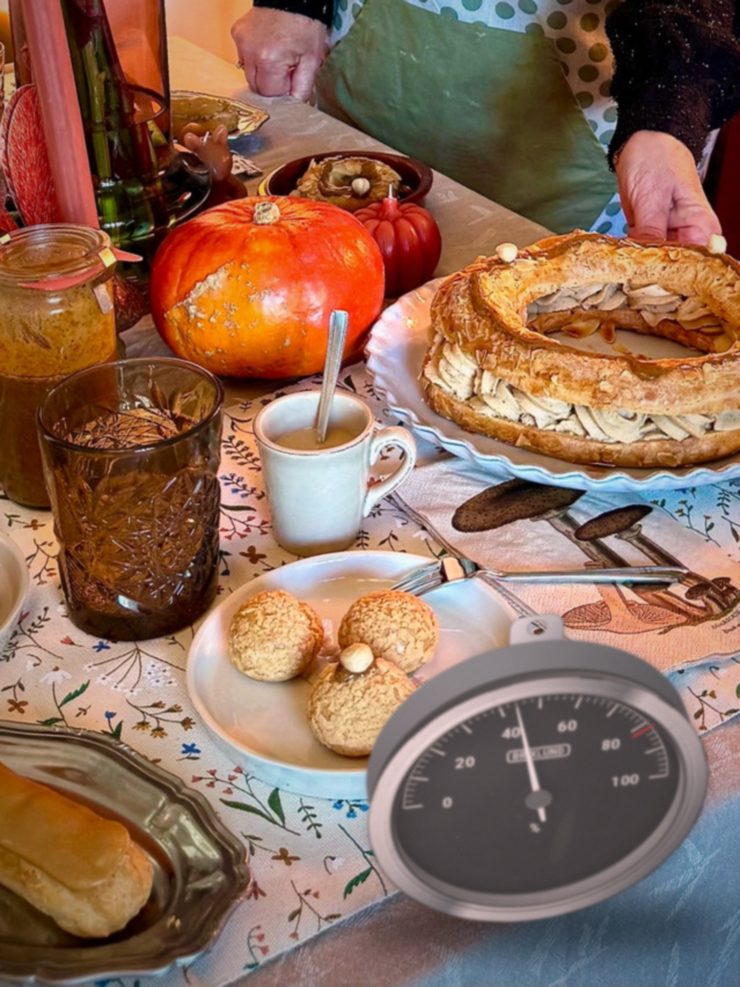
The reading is 44 %
